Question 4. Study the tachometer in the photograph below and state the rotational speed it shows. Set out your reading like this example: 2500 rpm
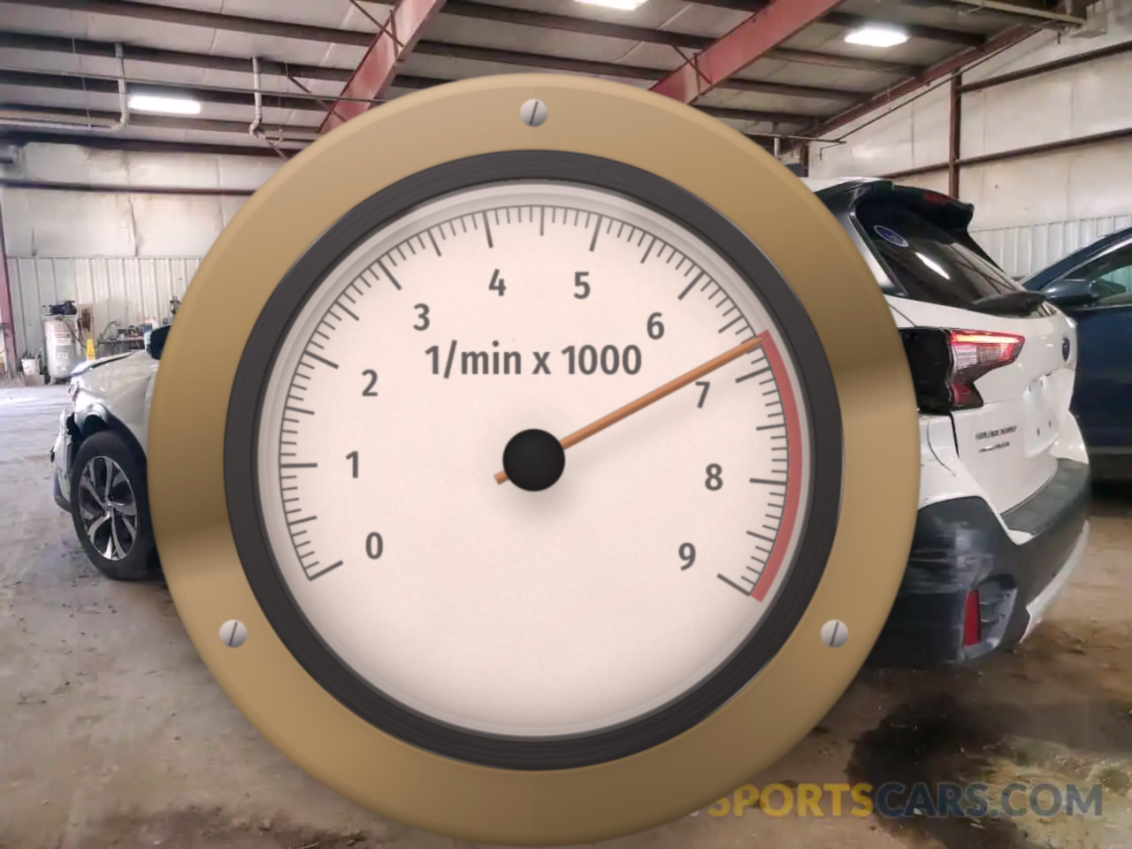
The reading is 6750 rpm
